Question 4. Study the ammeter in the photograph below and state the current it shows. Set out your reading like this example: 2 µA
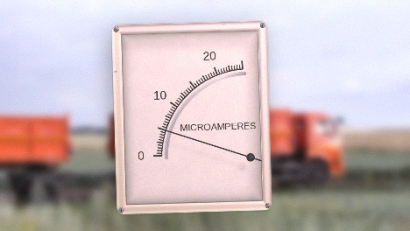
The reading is 5 µA
